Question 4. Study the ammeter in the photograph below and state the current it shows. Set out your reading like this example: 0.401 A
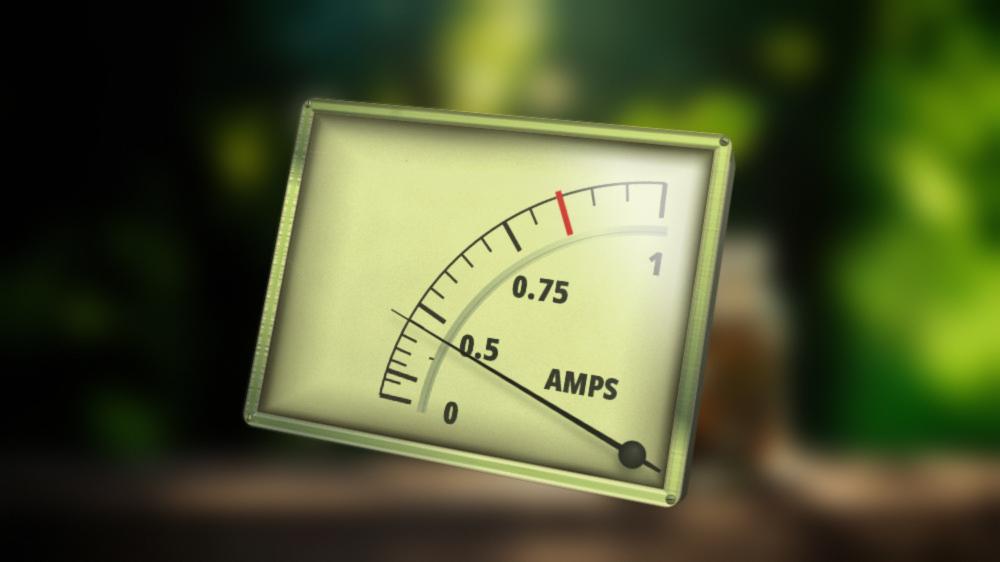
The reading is 0.45 A
